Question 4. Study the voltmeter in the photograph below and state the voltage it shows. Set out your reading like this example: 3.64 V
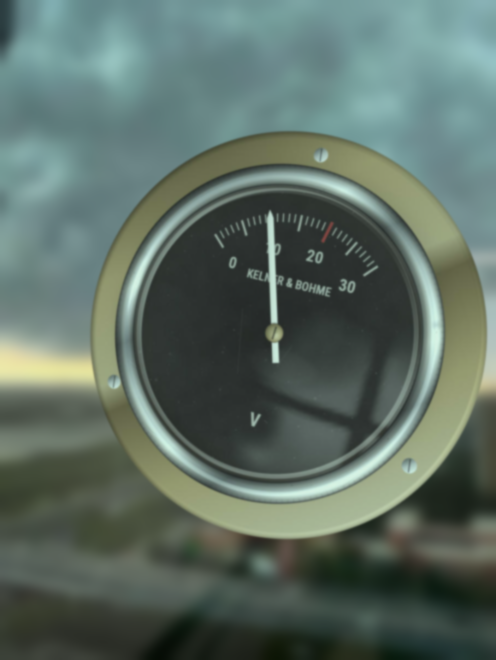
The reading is 10 V
